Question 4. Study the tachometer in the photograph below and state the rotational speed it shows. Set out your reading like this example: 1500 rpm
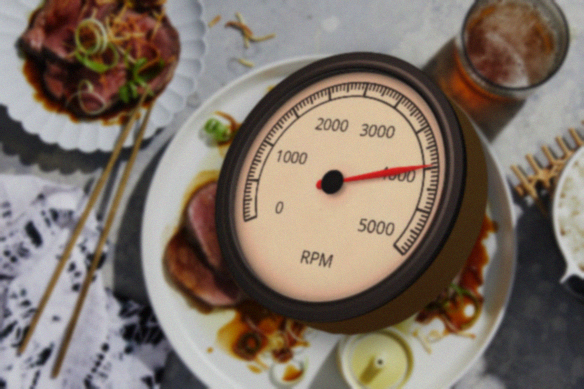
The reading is 4000 rpm
